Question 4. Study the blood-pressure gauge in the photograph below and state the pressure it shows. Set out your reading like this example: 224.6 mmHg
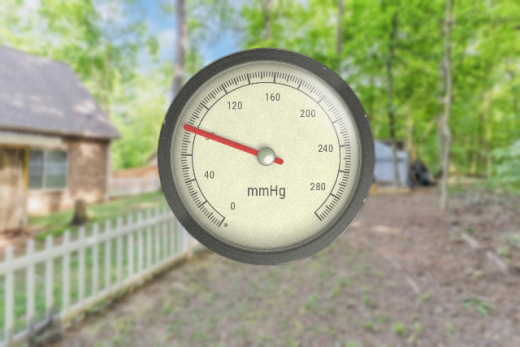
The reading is 80 mmHg
